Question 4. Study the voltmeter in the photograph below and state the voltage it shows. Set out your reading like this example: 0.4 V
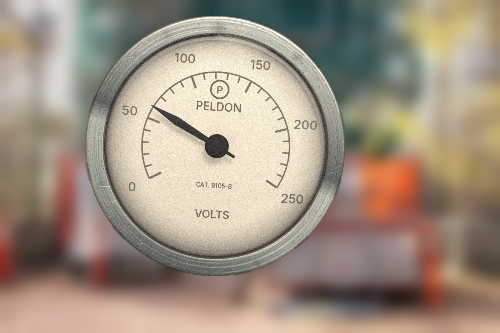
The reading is 60 V
